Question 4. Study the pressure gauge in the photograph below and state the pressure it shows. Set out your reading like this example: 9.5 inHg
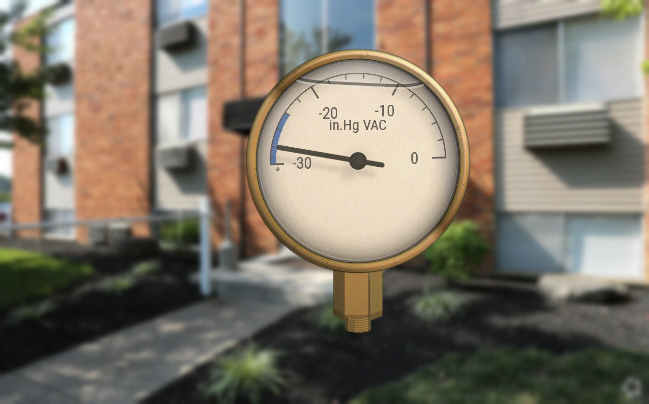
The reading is -28 inHg
